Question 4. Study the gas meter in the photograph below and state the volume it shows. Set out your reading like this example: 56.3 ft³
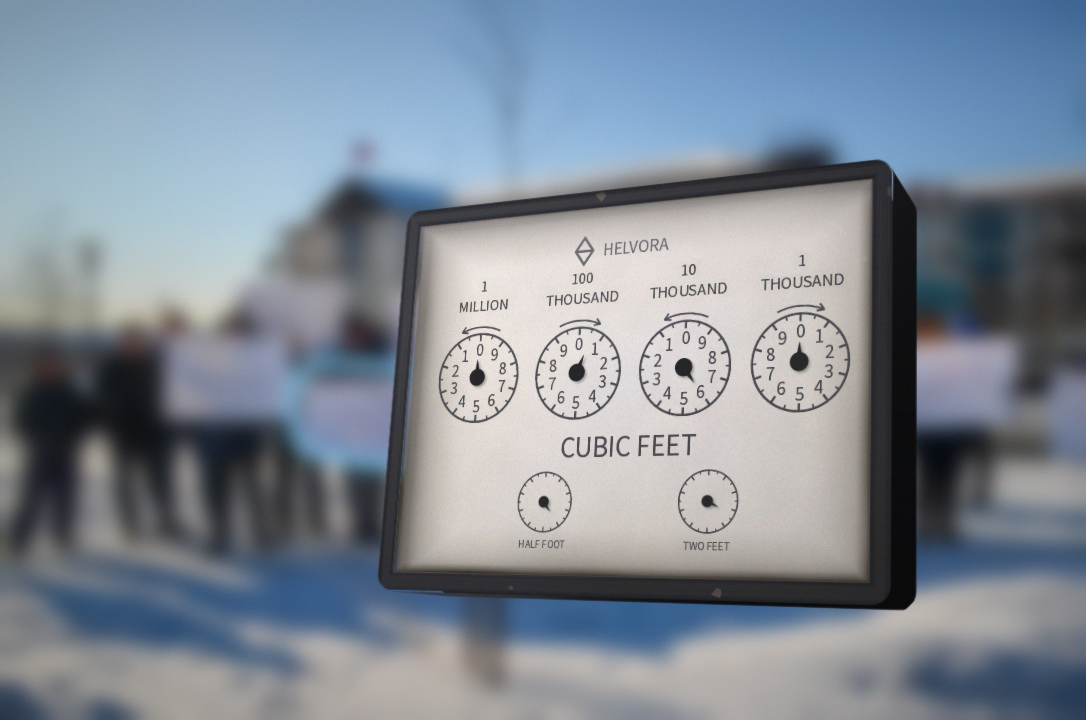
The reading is 6000 ft³
